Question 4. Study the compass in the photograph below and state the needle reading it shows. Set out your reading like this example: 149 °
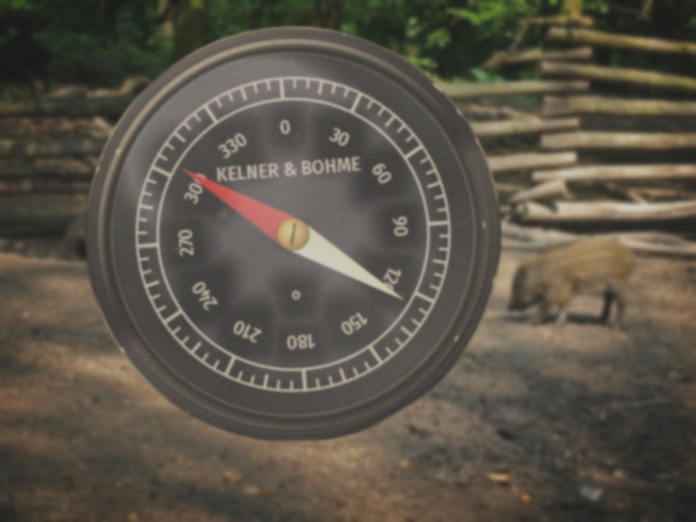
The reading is 305 °
